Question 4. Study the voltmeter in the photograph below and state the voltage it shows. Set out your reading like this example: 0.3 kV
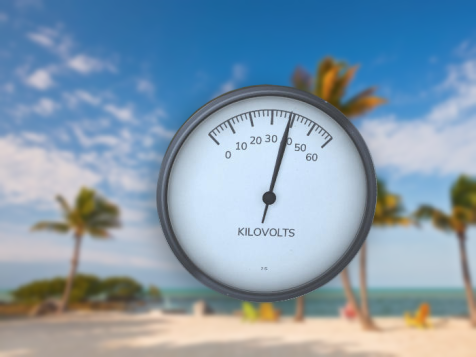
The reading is 38 kV
